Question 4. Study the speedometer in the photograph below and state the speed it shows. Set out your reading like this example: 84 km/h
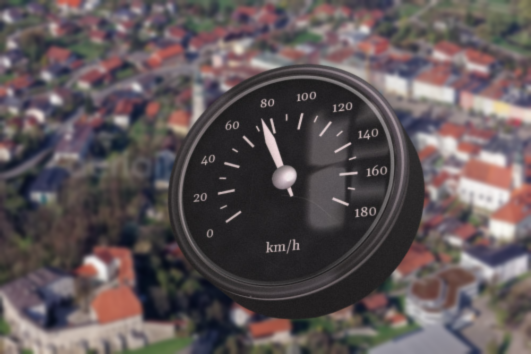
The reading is 75 km/h
